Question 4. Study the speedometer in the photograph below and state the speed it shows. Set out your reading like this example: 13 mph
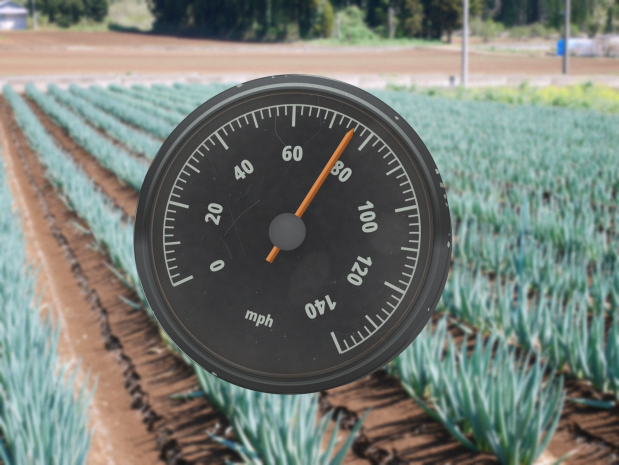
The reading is 76 mph
